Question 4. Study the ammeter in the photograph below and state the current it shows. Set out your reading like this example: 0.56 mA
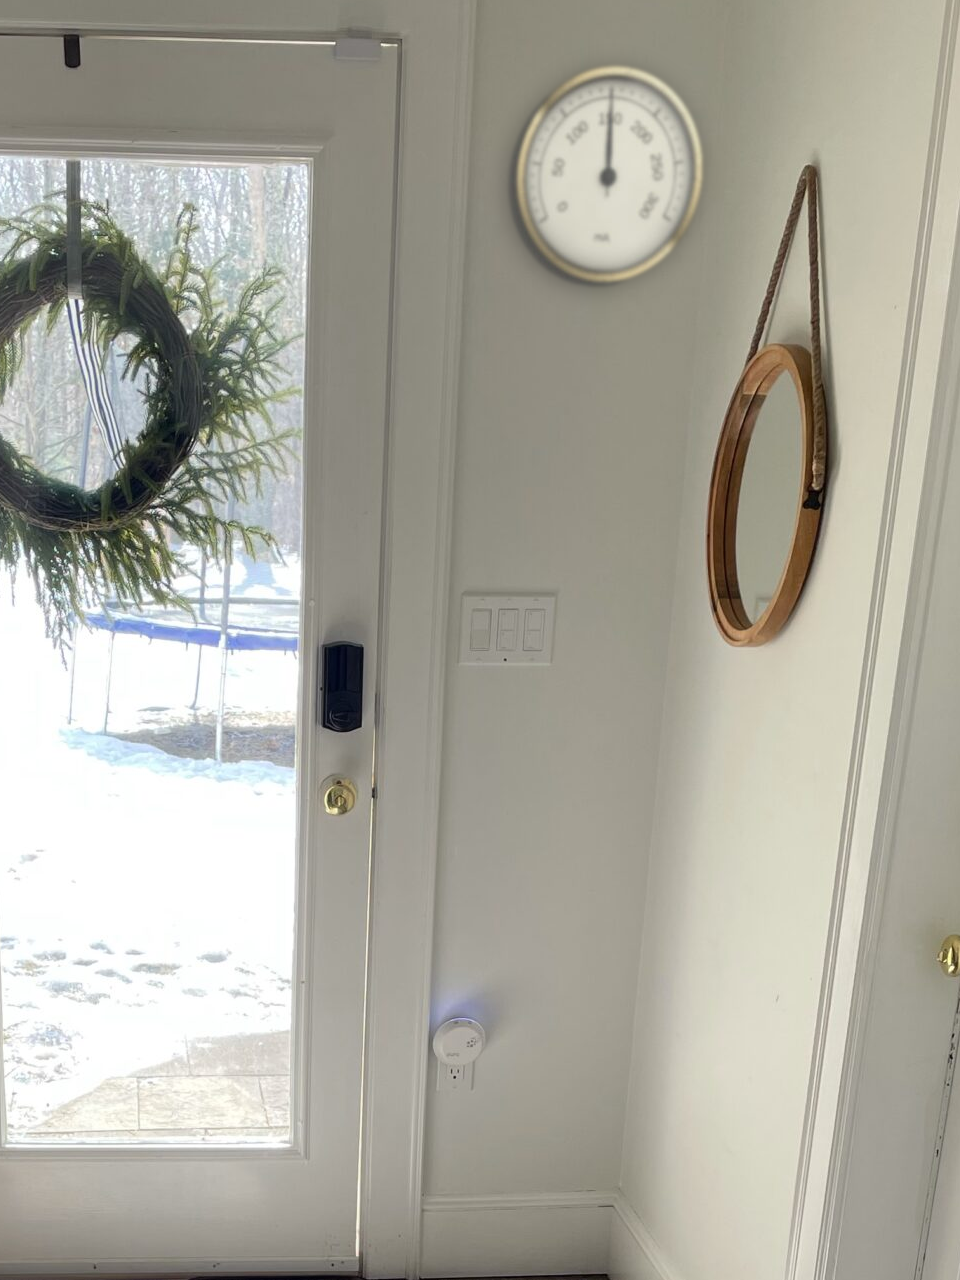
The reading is 150 mA
